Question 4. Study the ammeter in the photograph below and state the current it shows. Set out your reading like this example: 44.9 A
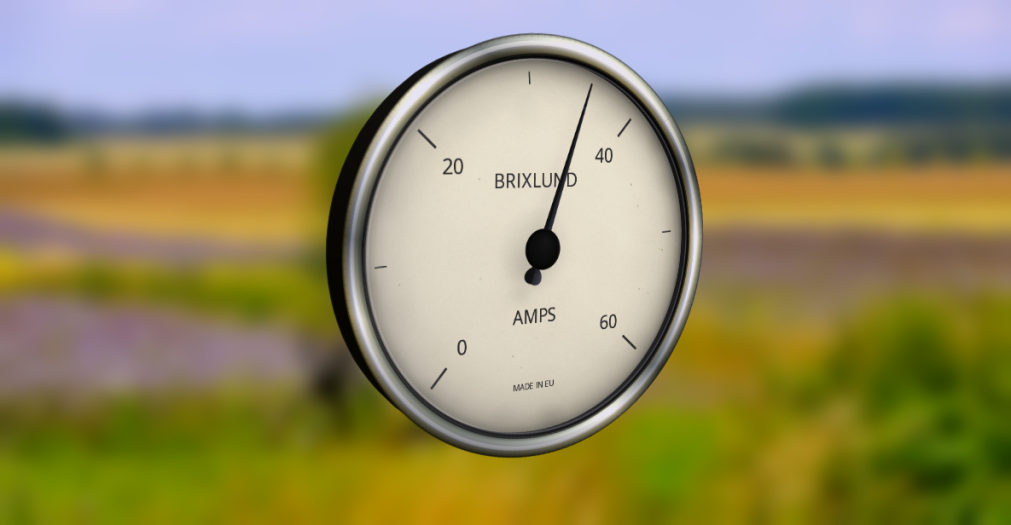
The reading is 35 A
